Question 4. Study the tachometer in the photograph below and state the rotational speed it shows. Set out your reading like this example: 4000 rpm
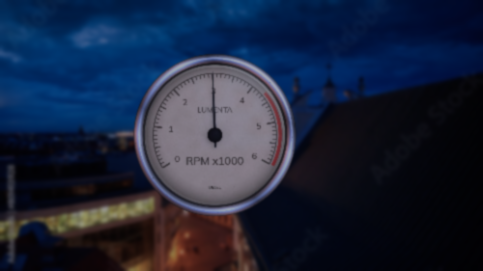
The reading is 3000 rpm
